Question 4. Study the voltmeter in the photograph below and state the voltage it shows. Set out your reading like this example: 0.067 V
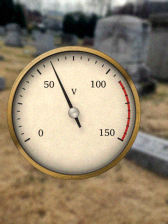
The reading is 60 V
